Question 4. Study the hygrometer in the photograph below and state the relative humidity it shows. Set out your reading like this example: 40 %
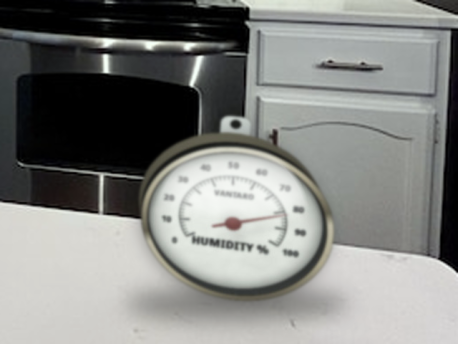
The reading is 80 %
